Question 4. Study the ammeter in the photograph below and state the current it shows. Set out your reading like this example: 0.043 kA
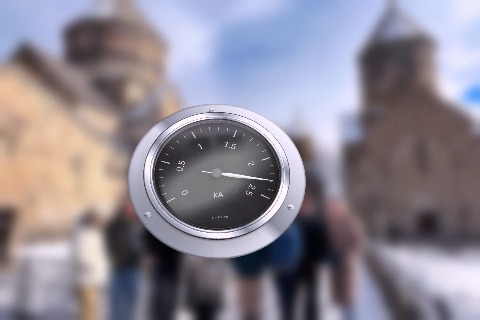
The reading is 2.3 kA
